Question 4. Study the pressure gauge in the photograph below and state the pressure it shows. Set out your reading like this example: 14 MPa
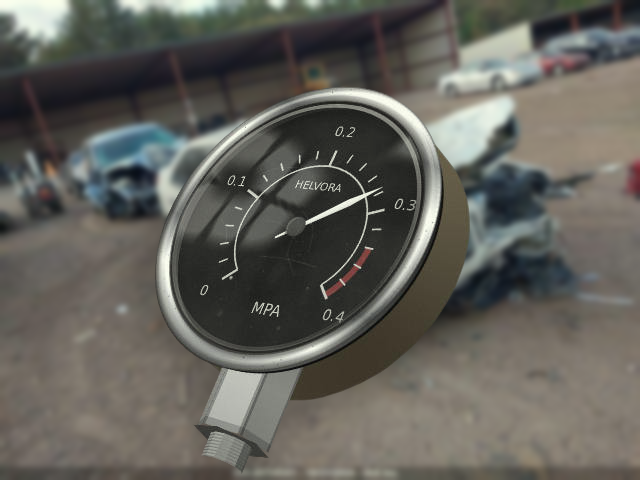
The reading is 0.28 MPa
